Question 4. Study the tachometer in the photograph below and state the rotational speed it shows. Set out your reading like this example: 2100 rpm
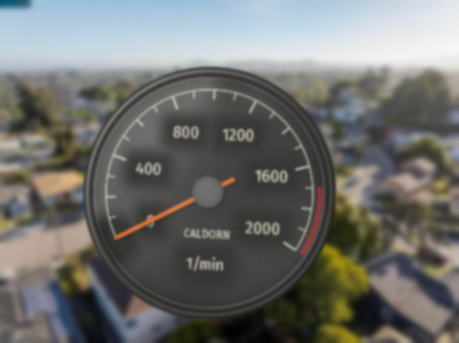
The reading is 0 rpm
